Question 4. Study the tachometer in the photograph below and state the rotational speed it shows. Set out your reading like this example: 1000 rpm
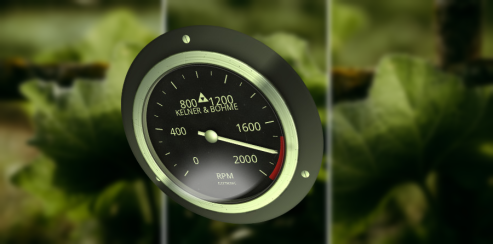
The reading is 1800 rpm
